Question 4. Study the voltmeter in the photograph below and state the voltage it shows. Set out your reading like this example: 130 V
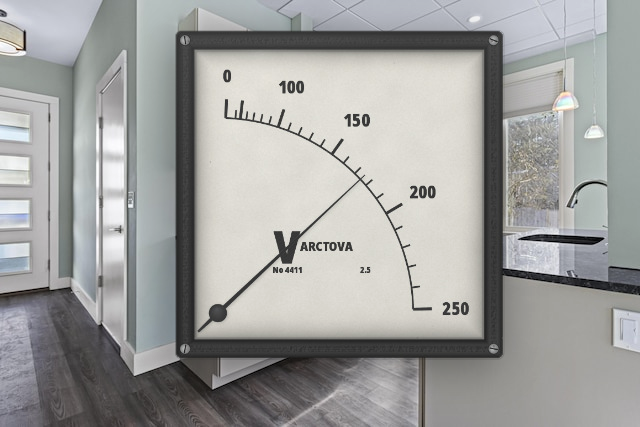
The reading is 175 V
